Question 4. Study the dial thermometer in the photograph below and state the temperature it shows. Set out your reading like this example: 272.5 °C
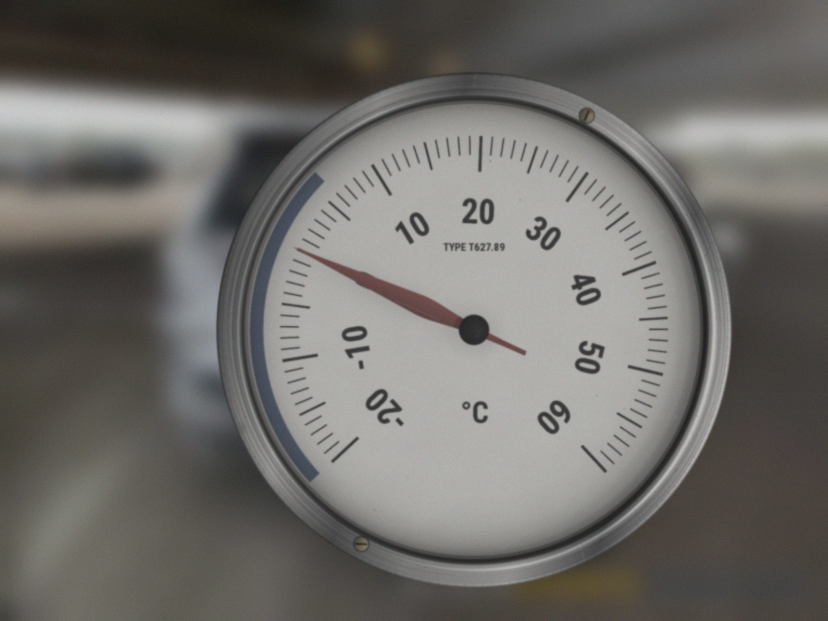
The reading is 0 °C
